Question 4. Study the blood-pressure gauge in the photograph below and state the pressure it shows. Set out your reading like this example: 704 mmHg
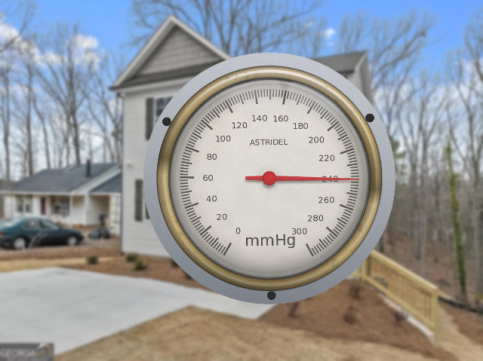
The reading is 240 mmHg
